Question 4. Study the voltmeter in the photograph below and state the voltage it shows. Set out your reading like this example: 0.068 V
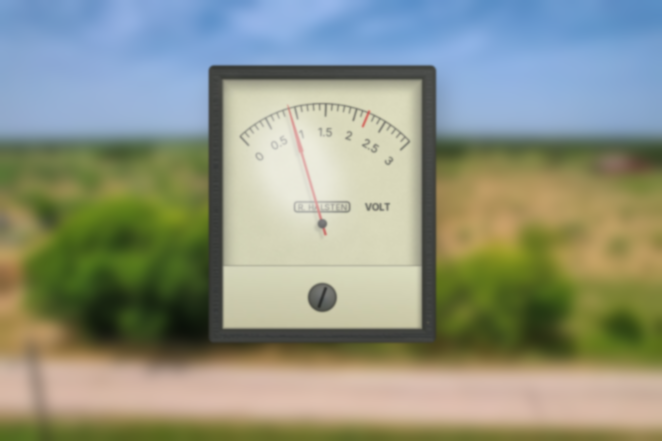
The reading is 0.9 V
